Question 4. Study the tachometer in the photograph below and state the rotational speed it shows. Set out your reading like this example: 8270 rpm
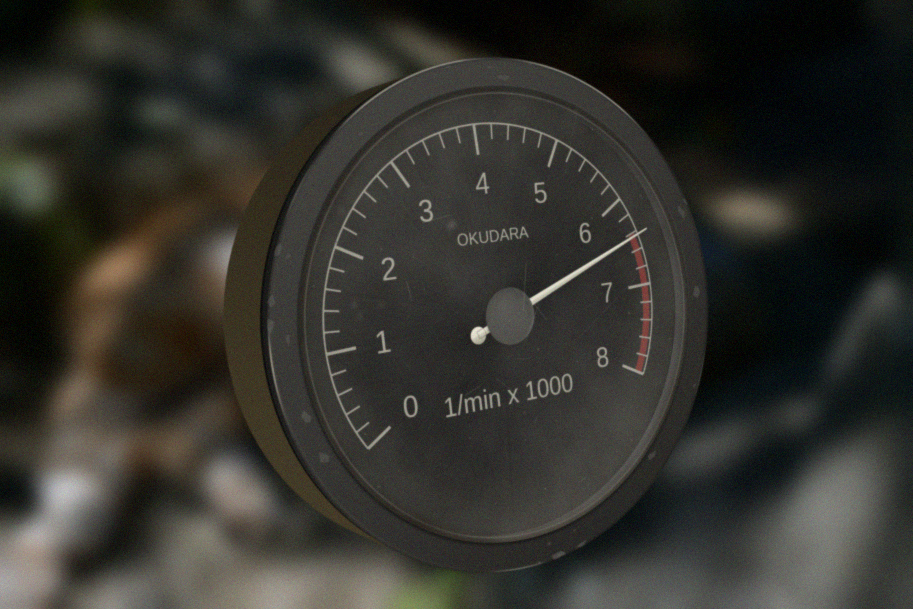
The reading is 6400 rpm
